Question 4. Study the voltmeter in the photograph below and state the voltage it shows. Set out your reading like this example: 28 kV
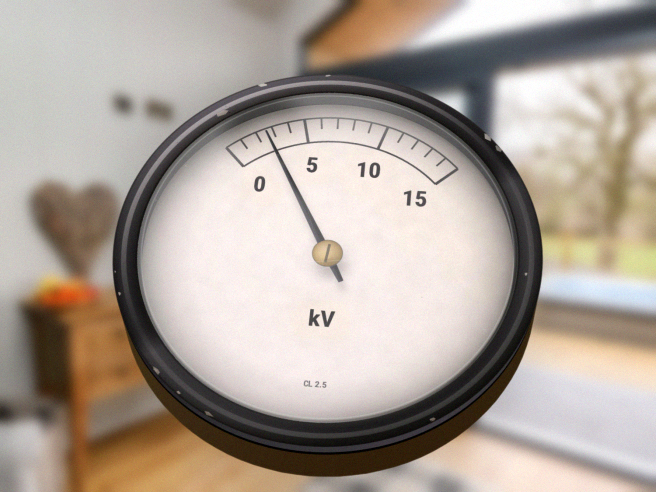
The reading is 2.5 kV
